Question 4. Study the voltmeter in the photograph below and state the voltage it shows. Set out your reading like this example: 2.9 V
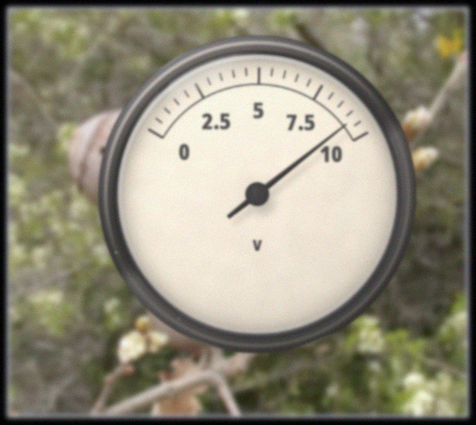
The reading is 9.25 V
